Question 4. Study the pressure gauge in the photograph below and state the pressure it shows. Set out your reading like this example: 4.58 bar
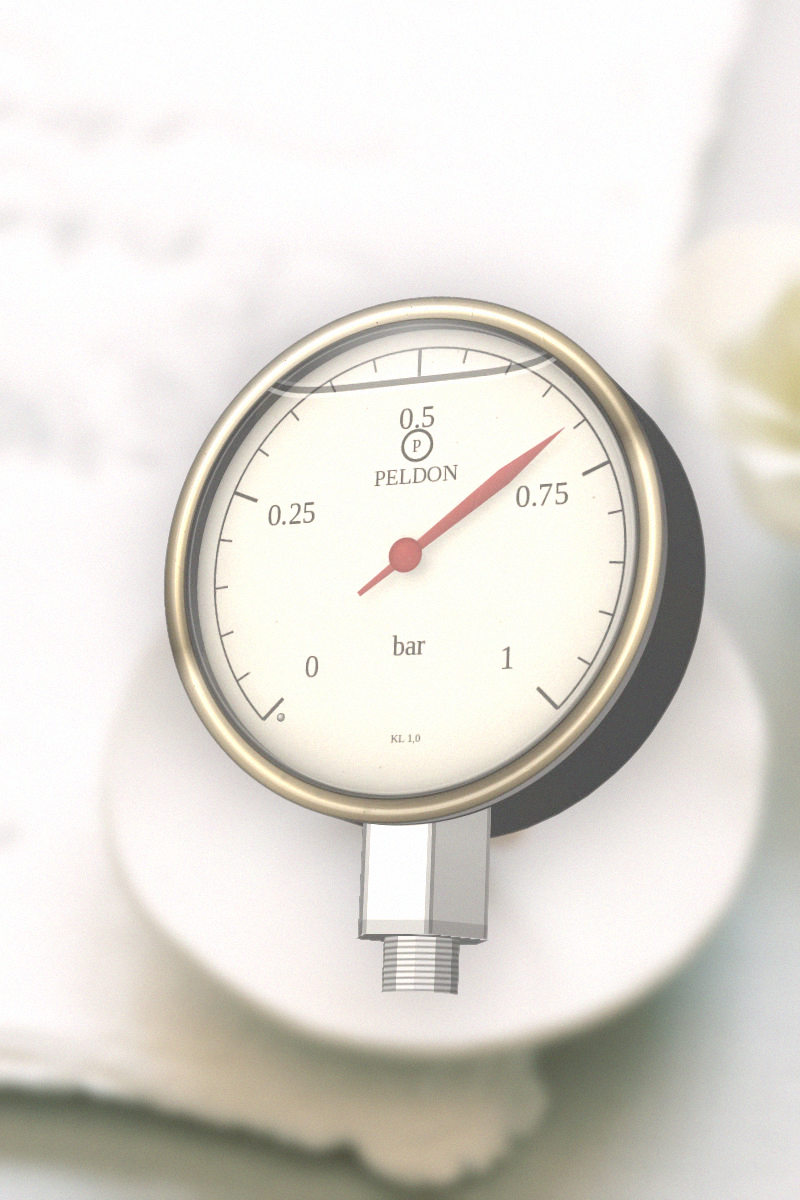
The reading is 0.7 bar
